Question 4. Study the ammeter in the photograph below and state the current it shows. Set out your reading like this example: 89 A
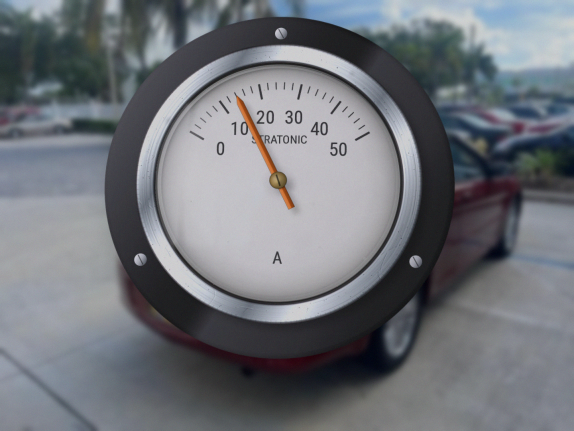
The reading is 14 A
